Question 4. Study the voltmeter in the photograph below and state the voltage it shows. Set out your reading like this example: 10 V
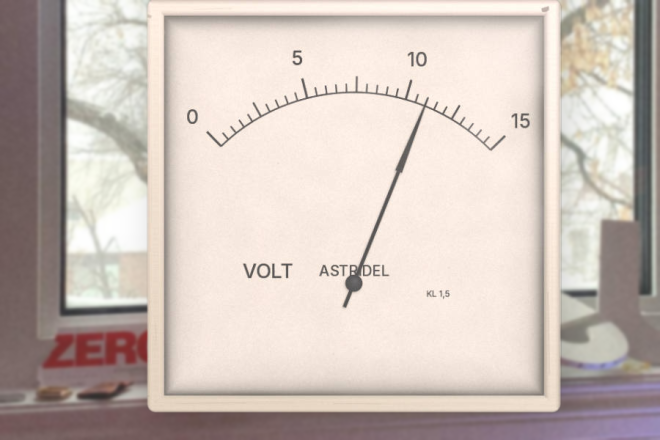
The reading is 11 V
